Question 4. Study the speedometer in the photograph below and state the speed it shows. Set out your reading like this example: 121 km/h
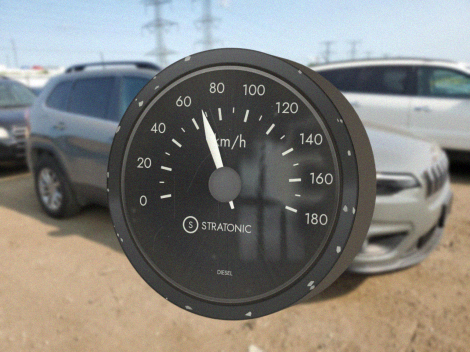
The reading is 70 km/h
